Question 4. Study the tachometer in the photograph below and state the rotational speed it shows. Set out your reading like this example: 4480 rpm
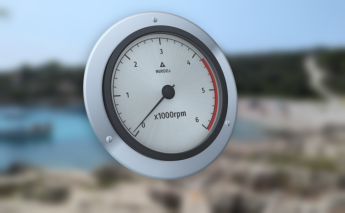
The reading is 100 rpm
